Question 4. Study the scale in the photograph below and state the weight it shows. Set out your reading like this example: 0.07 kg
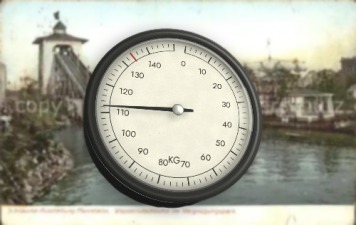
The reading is 112 kg
